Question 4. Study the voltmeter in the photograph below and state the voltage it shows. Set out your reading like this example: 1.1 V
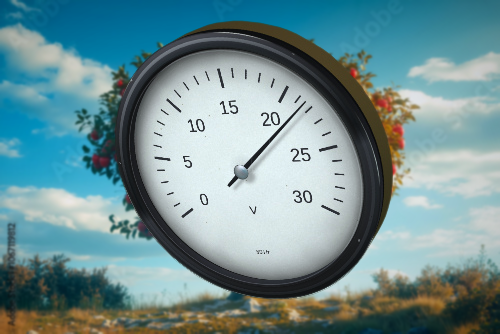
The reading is 21.5 V
